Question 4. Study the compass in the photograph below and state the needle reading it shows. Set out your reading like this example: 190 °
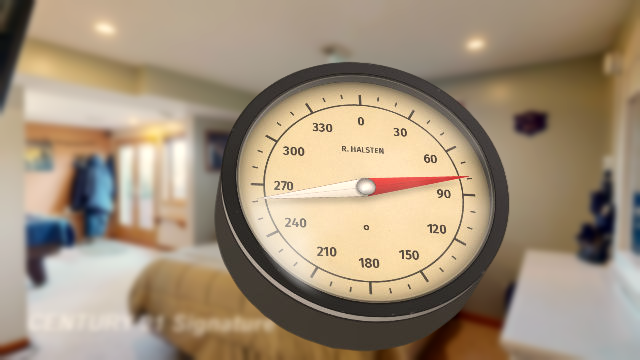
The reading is 80 °
